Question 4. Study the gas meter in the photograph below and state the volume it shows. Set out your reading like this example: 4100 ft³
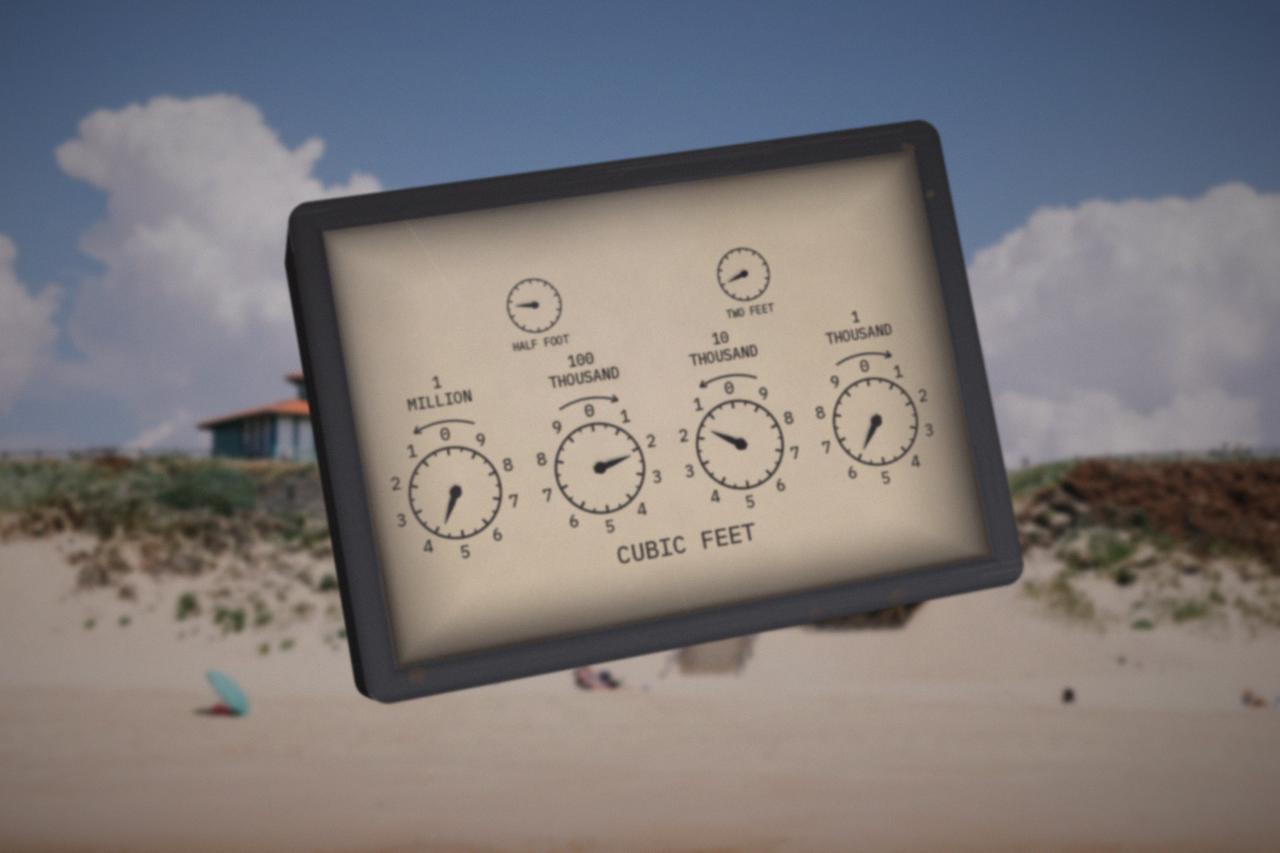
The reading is 421600 ft³
